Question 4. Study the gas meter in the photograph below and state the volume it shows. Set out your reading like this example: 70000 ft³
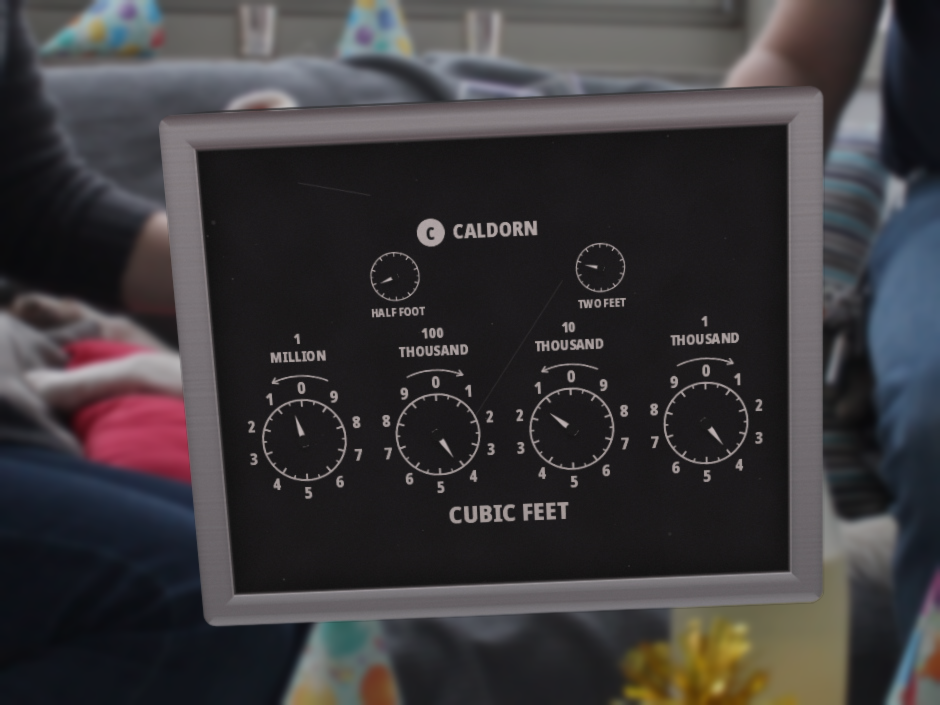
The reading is 41400 ft³
